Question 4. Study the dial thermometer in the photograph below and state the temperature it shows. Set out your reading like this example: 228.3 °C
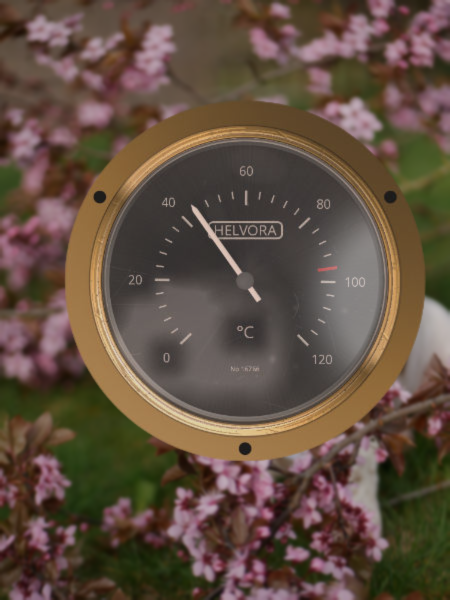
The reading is 44 °C
